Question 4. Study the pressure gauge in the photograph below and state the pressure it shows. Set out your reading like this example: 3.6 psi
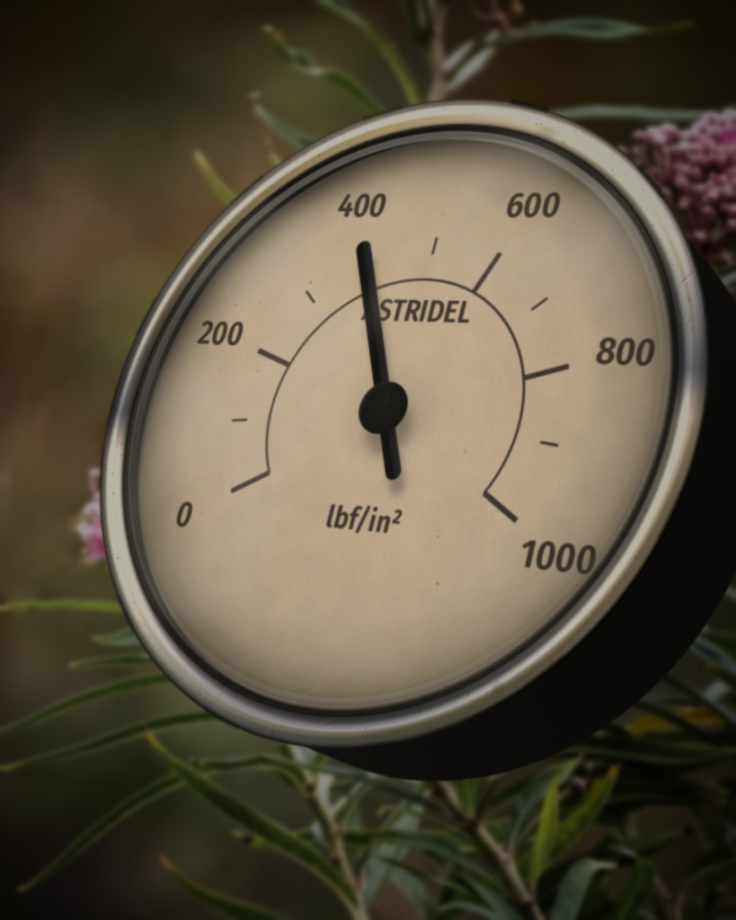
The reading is 400 psi
